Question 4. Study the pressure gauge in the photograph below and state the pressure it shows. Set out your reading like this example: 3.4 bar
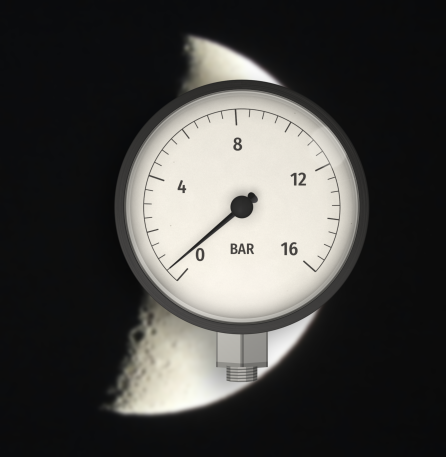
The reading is 0.5 bar
